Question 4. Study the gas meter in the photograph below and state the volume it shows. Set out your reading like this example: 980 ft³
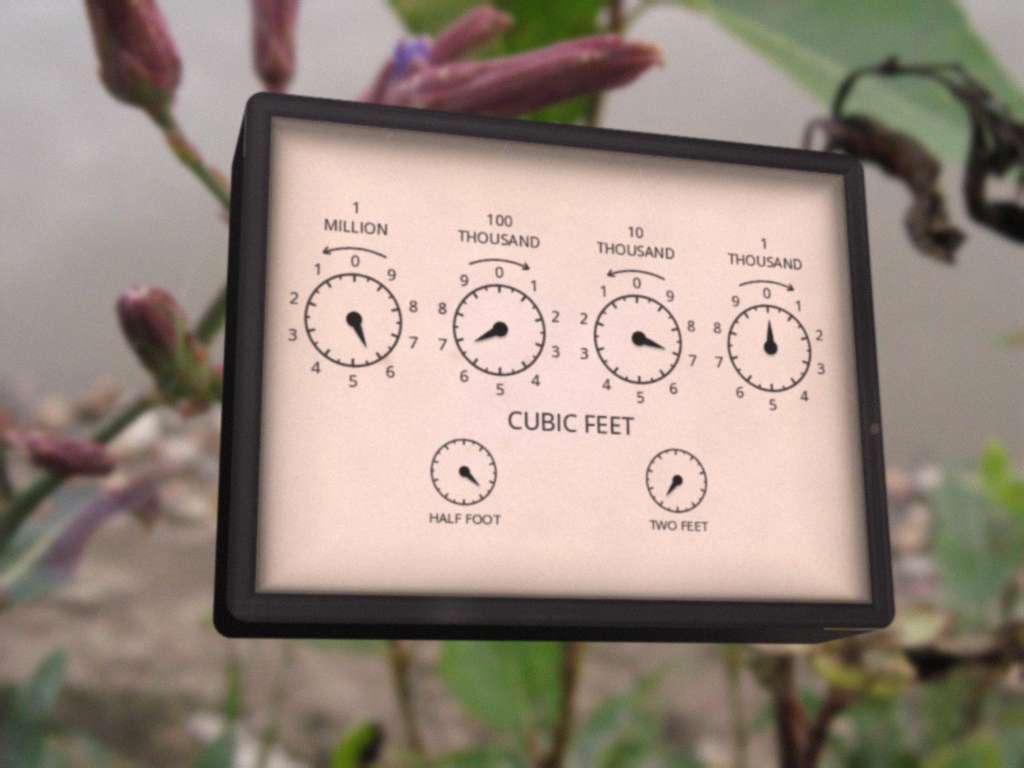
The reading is 567000 ft³
